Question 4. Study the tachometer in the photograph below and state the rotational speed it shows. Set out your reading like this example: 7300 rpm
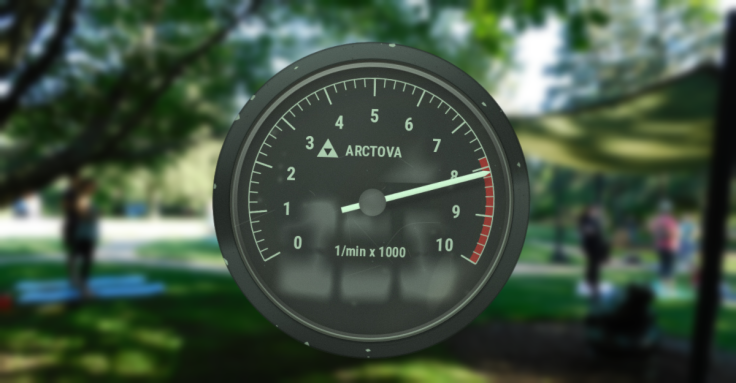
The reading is 8100 rpm
